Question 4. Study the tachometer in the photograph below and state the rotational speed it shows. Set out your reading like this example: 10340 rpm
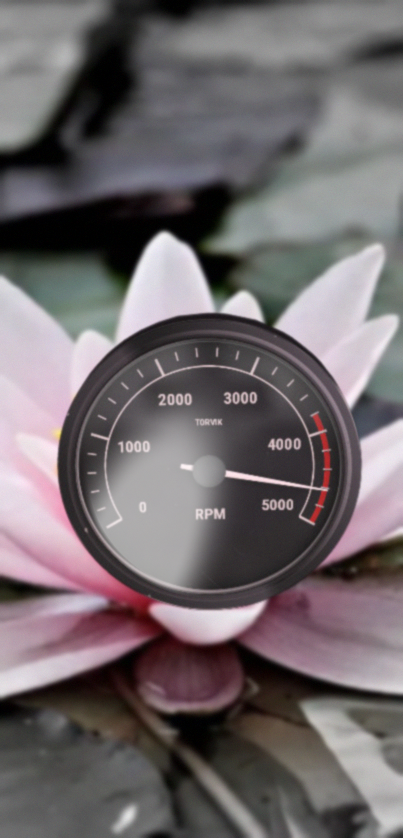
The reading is 4600 rpm
